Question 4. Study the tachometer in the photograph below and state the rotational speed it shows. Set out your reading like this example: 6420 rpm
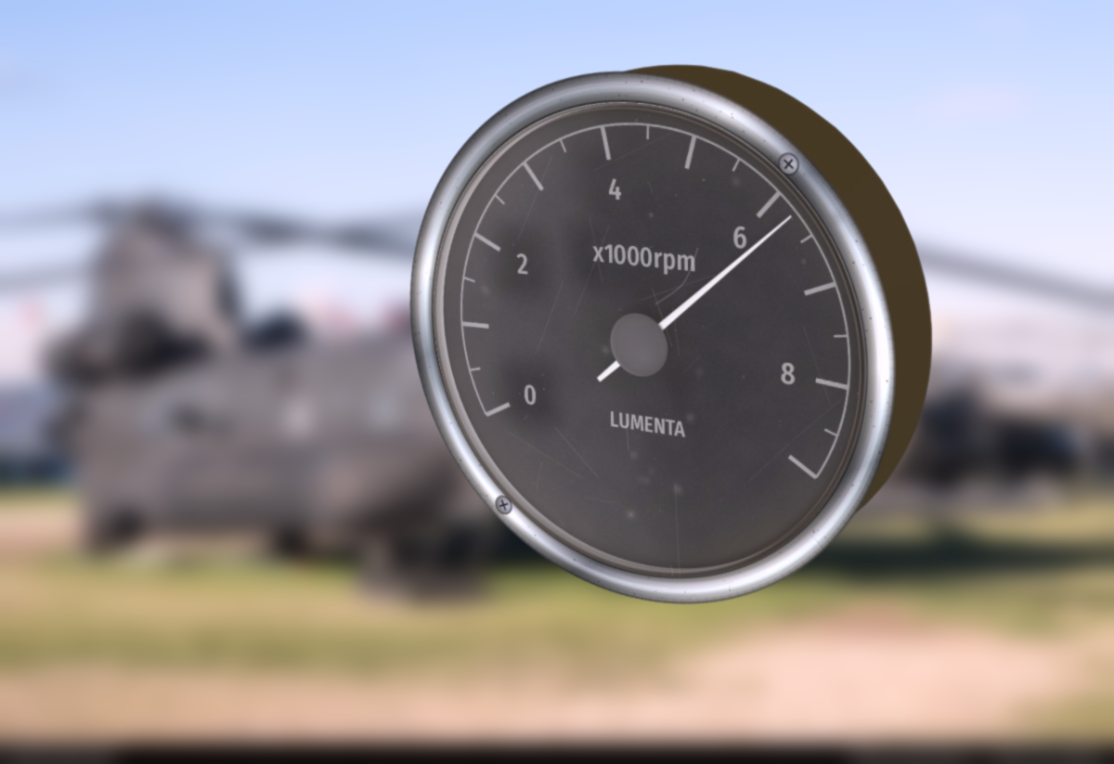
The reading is 6250 rpm
